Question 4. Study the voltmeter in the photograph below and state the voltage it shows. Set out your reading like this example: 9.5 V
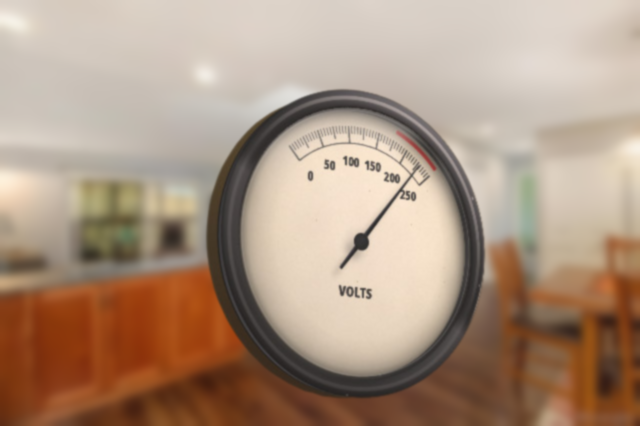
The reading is 225 V
